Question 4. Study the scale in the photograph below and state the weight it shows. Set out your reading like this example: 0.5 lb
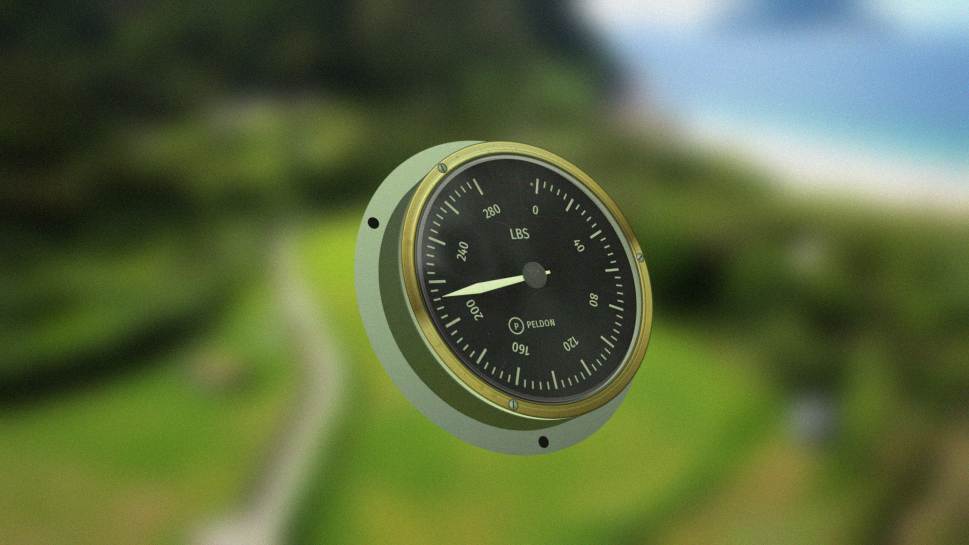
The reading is 212 lb
